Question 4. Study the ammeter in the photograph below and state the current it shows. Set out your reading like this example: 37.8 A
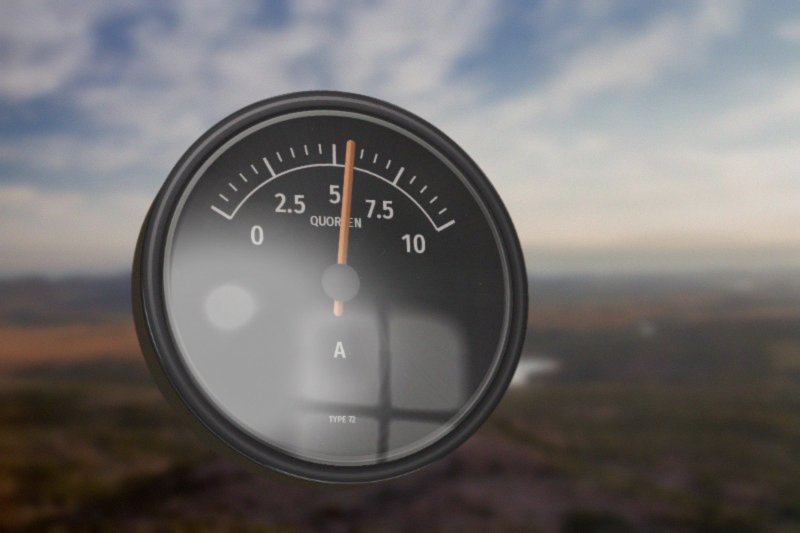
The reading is 5.5 A
